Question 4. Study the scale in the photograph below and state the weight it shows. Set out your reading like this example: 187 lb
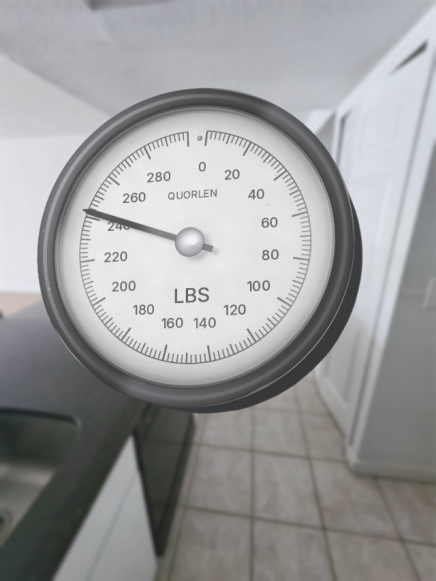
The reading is 242 lb
